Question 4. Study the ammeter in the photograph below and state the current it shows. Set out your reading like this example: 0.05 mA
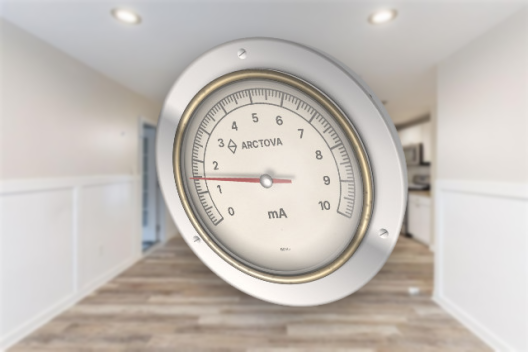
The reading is 1.5 mA
